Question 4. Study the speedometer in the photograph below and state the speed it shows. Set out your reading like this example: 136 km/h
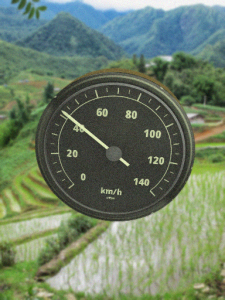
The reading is 42.5 km/h
